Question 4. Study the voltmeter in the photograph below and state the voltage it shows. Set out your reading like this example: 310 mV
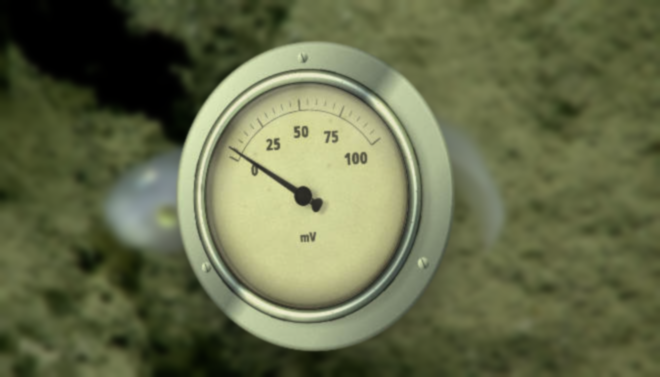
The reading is 5 mV
